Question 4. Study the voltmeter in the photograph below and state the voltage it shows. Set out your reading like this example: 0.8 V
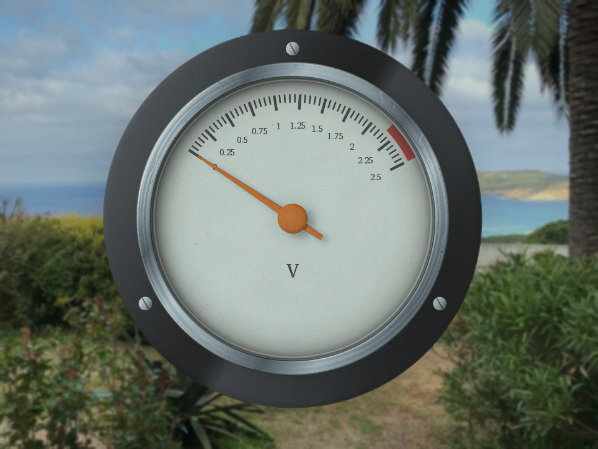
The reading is 0 V
